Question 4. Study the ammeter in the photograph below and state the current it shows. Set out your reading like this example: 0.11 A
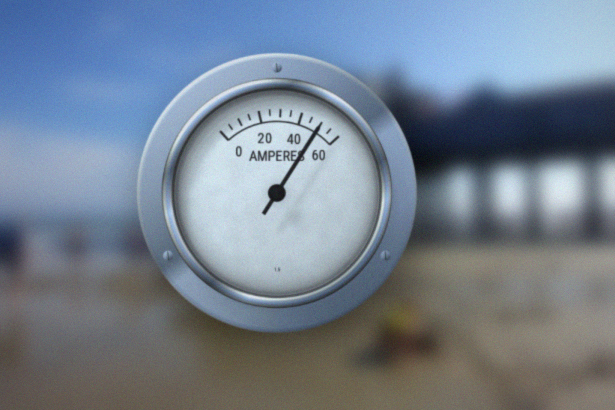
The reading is 50 A
